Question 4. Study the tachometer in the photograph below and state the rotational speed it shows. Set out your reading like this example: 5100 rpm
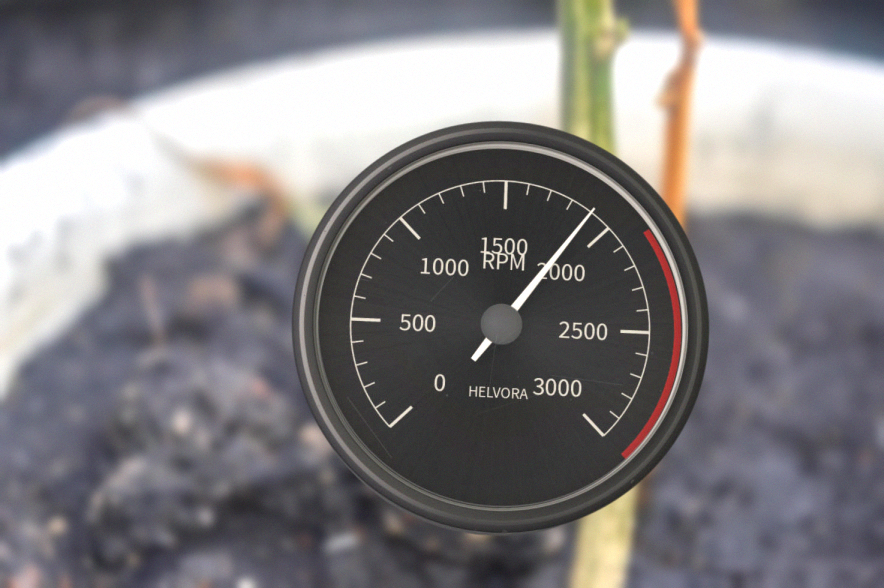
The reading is 1900 rpm
